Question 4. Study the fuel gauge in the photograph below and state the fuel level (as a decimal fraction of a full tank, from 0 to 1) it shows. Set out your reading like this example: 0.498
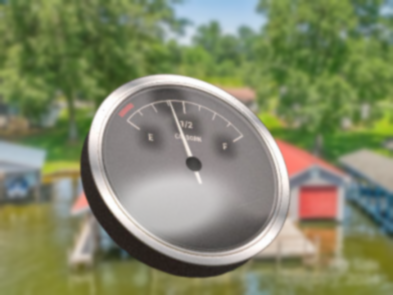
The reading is 0.375
